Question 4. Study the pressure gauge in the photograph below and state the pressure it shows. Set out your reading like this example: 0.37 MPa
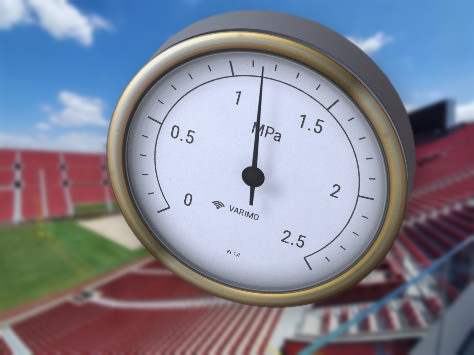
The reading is 1.15 MPa
